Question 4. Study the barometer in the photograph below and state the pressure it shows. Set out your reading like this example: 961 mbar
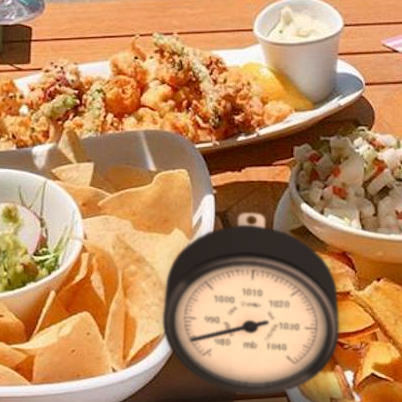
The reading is 985 mbar
